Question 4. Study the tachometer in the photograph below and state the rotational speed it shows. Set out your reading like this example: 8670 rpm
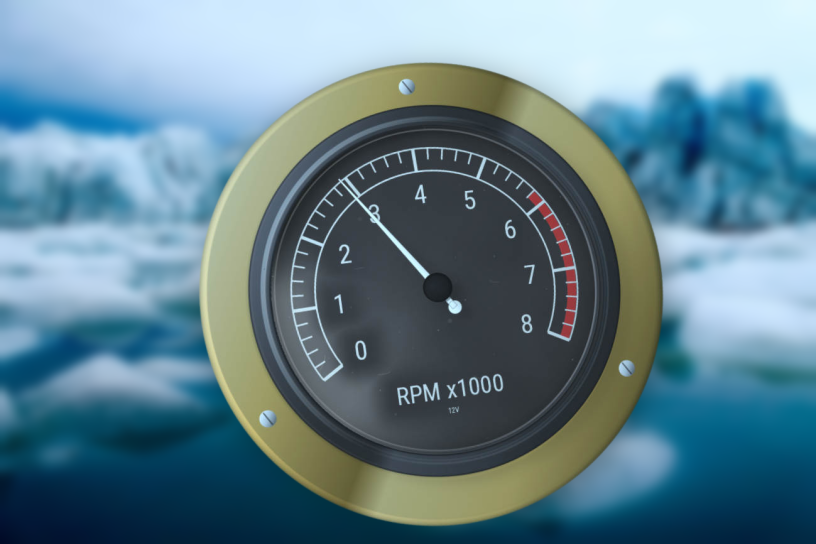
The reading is 2900 rpm
